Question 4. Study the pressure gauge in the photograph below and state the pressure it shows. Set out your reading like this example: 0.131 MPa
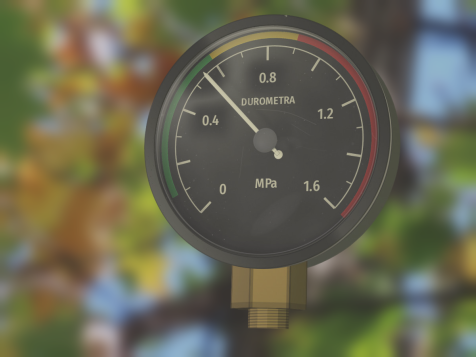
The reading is 0.55 MPa
